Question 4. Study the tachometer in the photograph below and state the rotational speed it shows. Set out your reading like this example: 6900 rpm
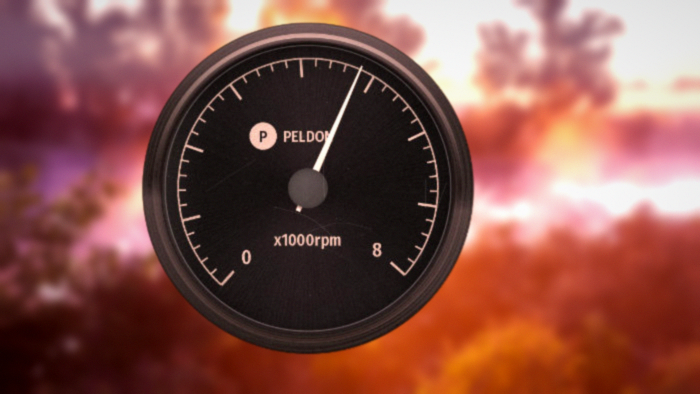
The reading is 4800 rpm
